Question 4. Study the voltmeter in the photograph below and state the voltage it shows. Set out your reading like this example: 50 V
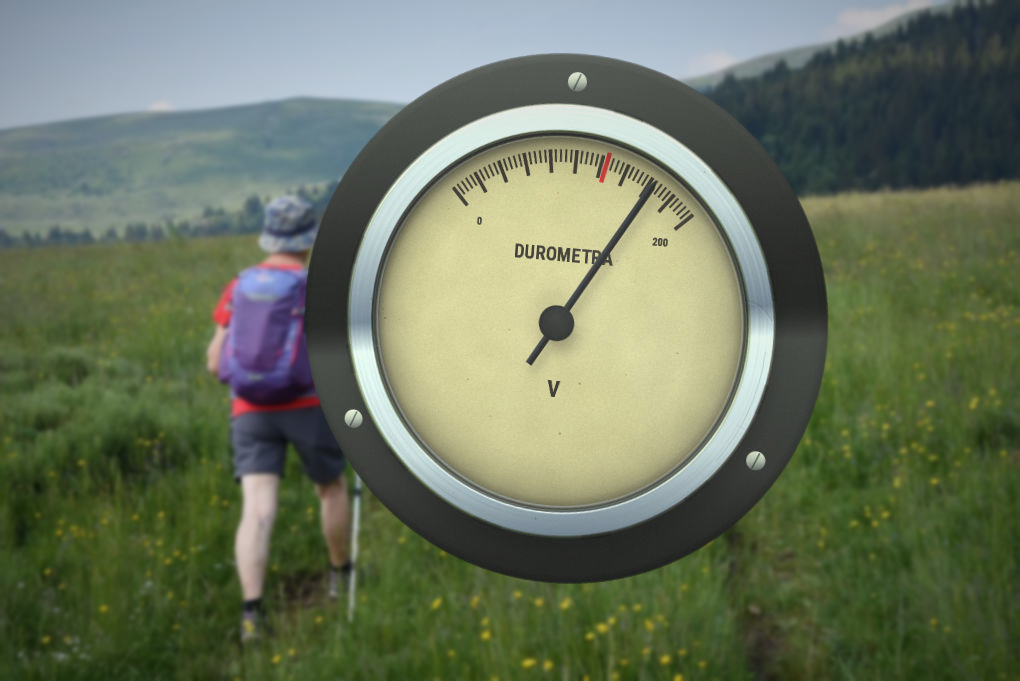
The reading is 164 V
